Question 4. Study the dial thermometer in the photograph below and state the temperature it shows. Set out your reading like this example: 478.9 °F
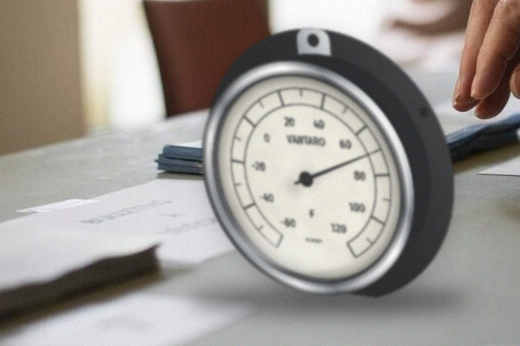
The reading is 70 °F
